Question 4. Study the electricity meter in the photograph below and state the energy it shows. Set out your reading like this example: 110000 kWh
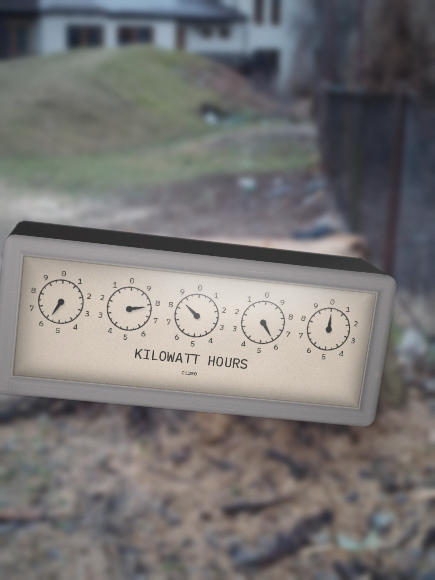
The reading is 57860 kWh
